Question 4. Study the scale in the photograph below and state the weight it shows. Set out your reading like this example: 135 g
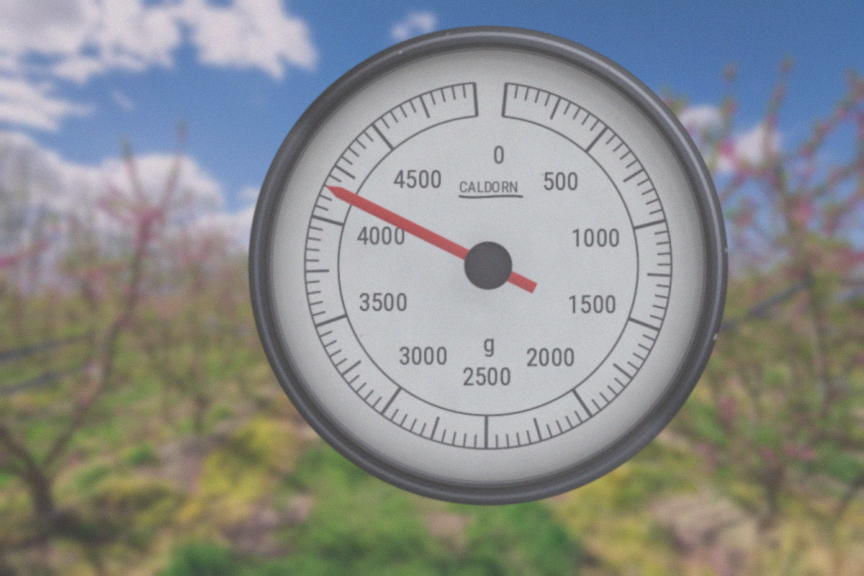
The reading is 4150 g
